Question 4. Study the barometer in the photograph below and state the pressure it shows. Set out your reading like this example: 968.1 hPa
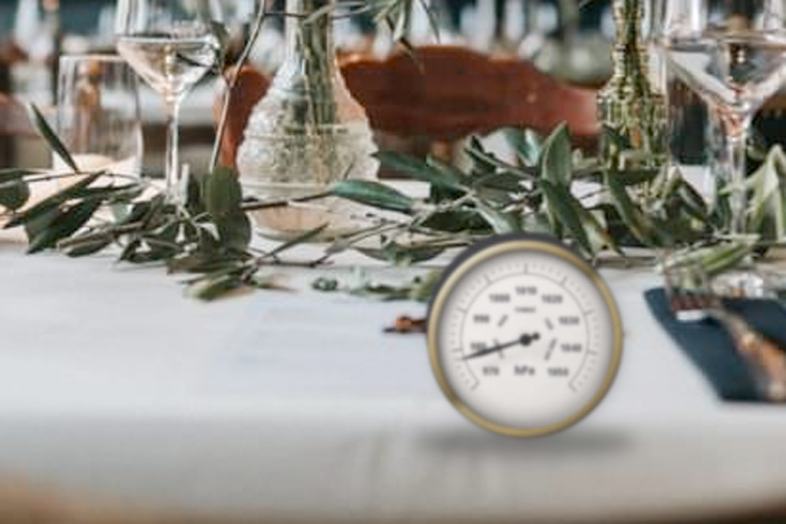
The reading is 978 hPa
